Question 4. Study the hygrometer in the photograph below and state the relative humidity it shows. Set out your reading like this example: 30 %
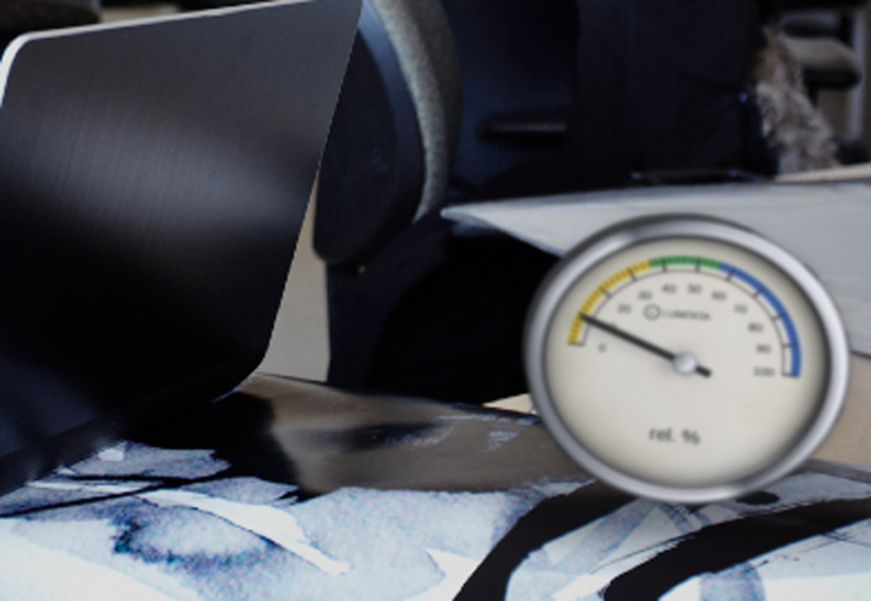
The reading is 10 %
